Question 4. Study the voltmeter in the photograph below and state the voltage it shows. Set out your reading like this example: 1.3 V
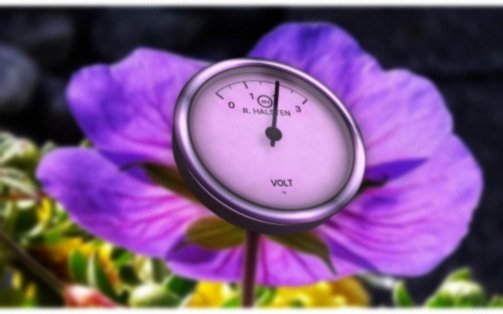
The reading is 2 V
